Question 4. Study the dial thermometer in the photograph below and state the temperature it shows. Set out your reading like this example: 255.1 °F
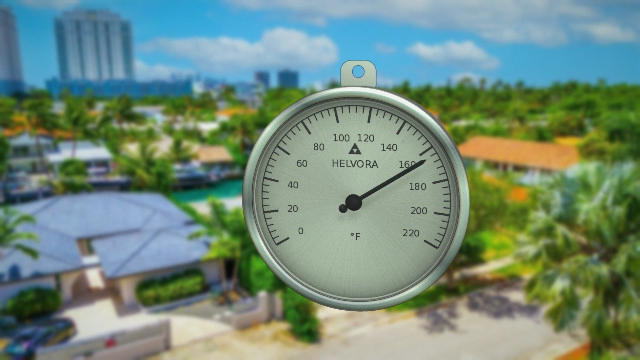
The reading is 164 °F
